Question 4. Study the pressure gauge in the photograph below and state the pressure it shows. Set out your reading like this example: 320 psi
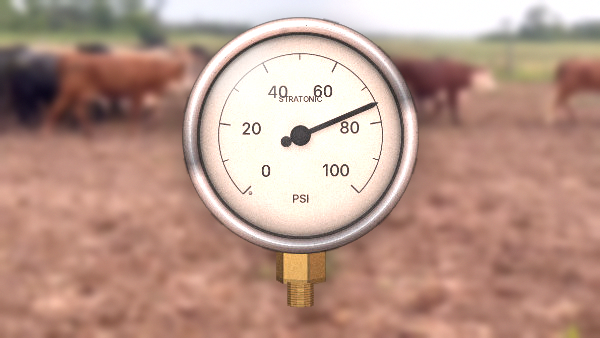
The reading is 75 psi
